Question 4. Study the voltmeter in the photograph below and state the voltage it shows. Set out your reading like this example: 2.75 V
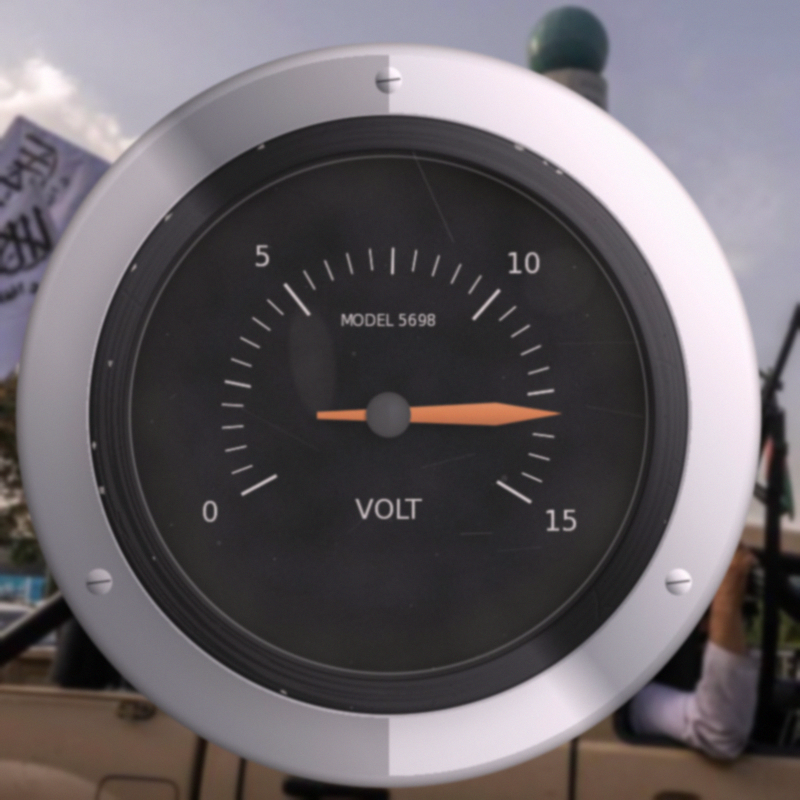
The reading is 13 V
